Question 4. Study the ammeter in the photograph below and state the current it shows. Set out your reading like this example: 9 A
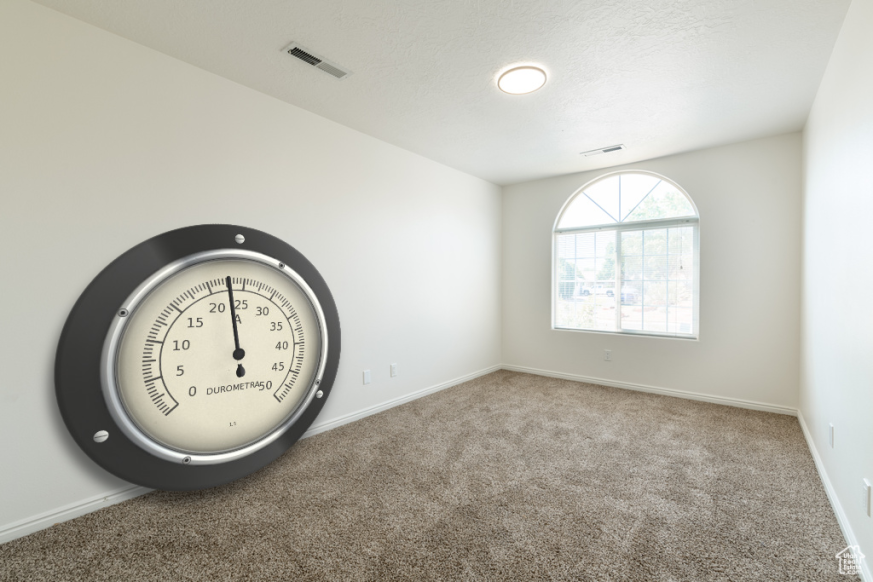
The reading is 22.5 A
